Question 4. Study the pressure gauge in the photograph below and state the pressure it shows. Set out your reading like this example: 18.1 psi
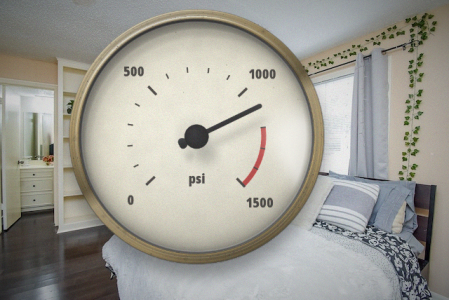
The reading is 1100 psi
